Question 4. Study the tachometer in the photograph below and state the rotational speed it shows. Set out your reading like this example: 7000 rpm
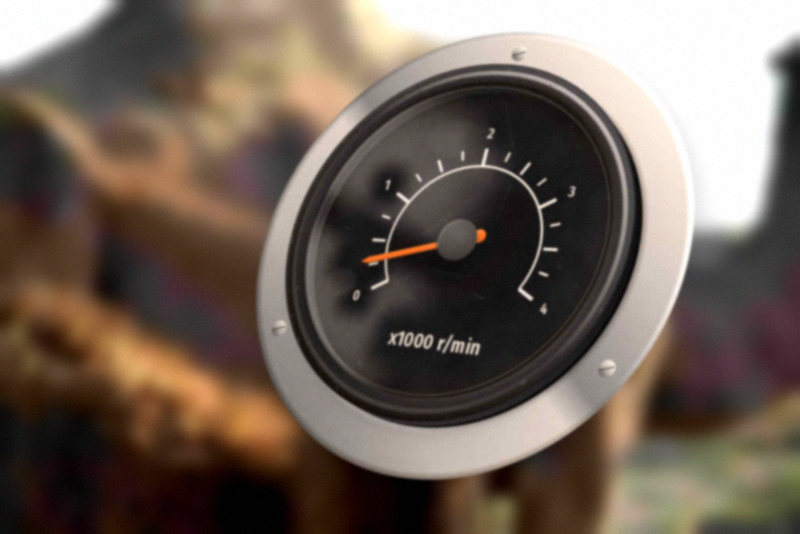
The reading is 250 rpm
